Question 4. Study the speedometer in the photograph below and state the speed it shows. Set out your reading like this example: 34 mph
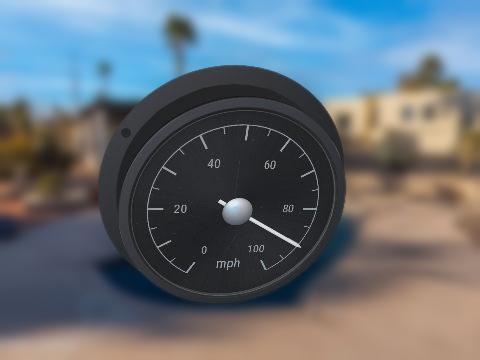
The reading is 90 mph
